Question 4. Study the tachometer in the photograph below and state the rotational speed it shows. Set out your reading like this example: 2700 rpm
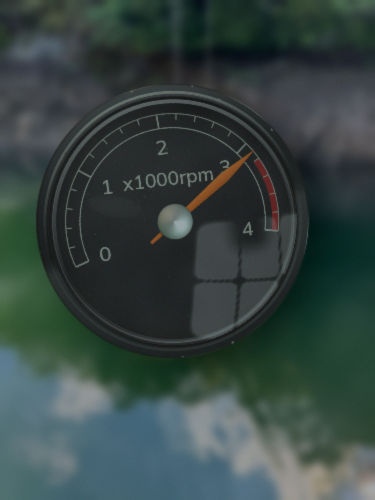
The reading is 3100 rpm
